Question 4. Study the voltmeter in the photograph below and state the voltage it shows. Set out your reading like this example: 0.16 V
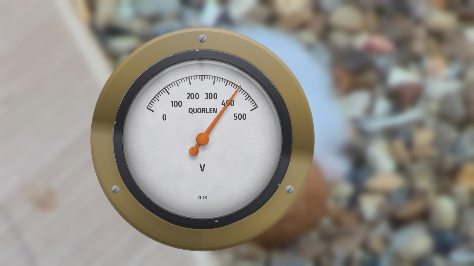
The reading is 400 V
